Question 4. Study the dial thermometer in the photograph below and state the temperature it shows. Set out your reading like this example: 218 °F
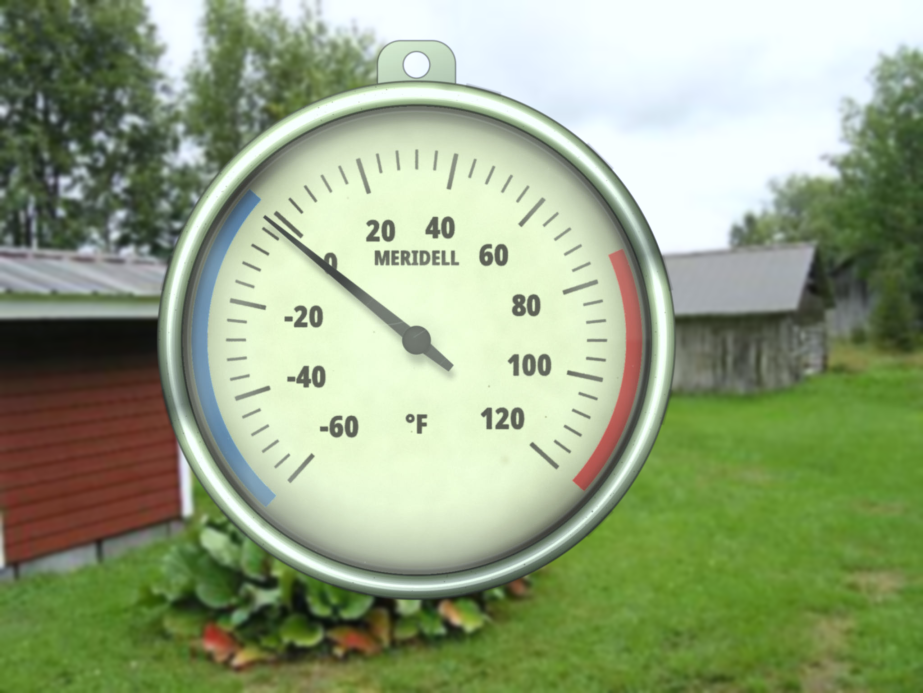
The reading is -2 °F
